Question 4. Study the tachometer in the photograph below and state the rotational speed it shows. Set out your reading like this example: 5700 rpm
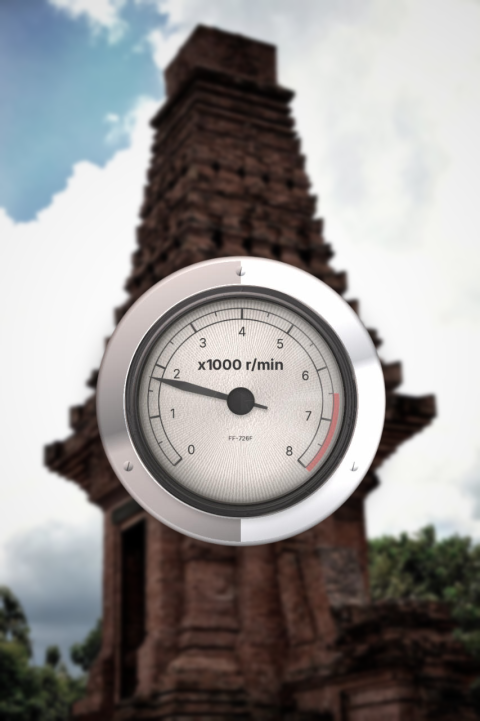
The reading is 1750 rpm
